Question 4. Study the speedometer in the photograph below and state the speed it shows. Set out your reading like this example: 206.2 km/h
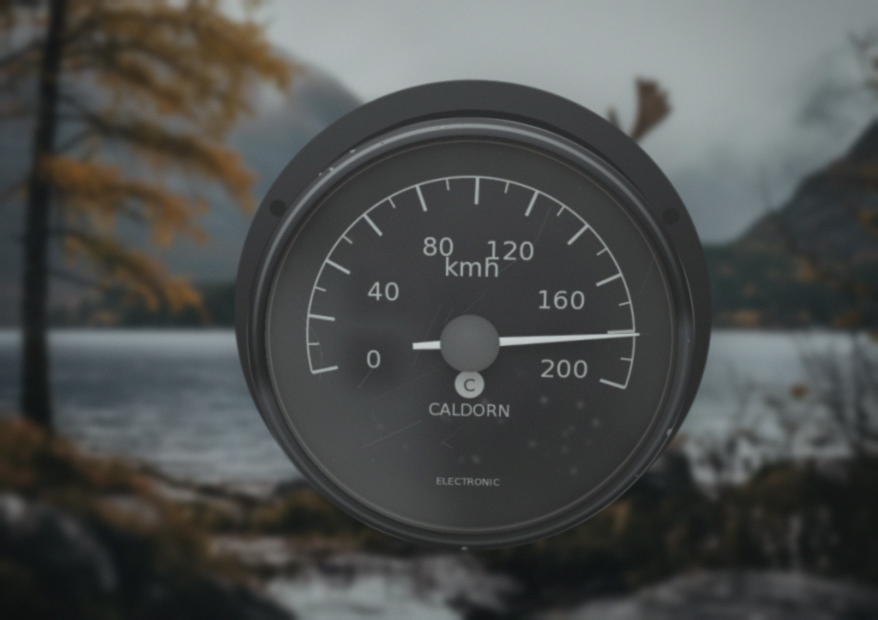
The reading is 180 km/h
